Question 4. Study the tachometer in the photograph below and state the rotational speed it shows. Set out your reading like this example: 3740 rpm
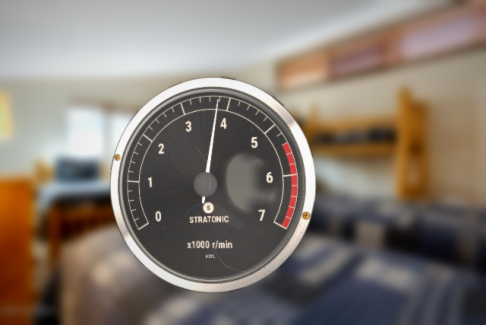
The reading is 3800 rpm
